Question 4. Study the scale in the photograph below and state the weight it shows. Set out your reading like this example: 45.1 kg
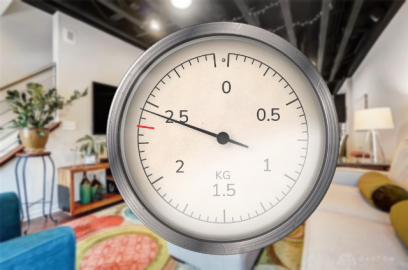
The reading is 2.45 kg
